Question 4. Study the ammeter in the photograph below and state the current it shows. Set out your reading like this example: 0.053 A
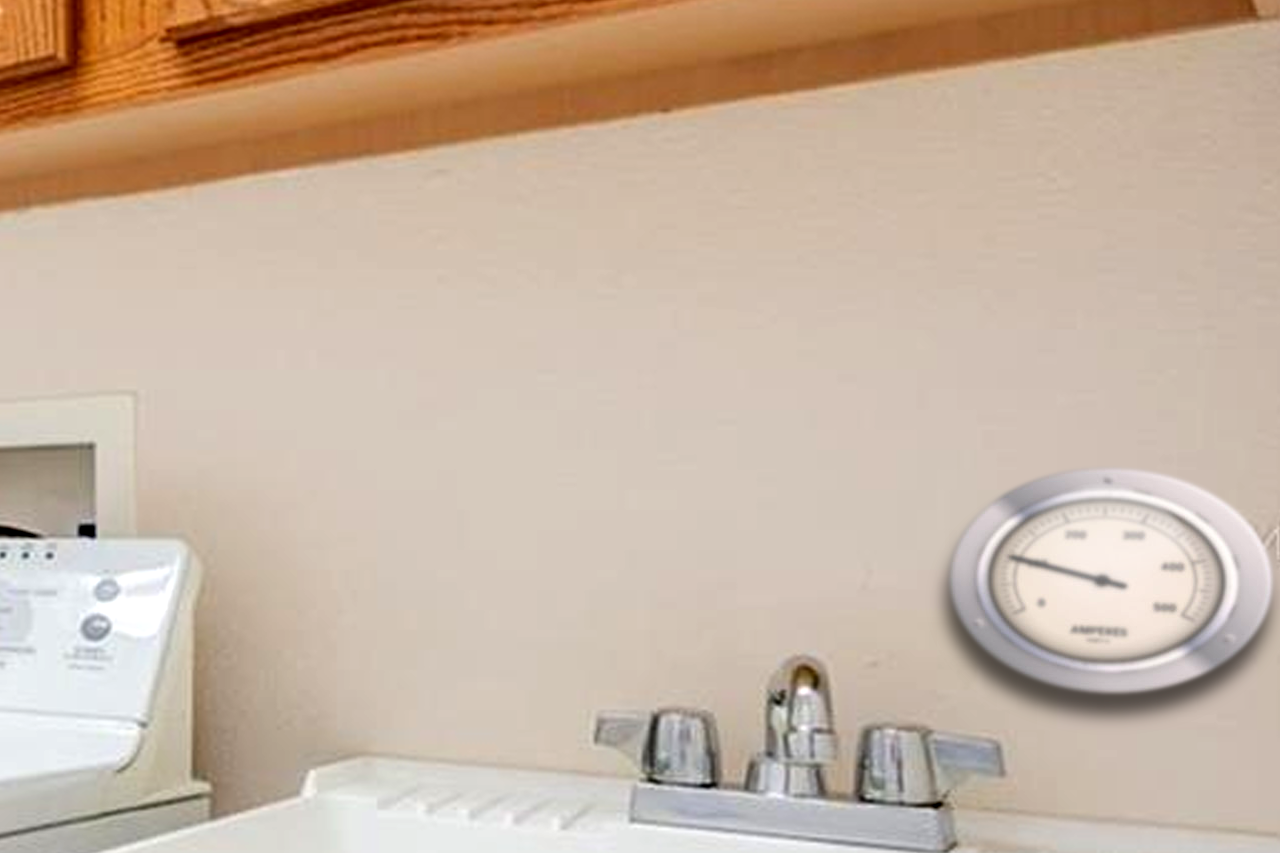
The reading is 100 A
